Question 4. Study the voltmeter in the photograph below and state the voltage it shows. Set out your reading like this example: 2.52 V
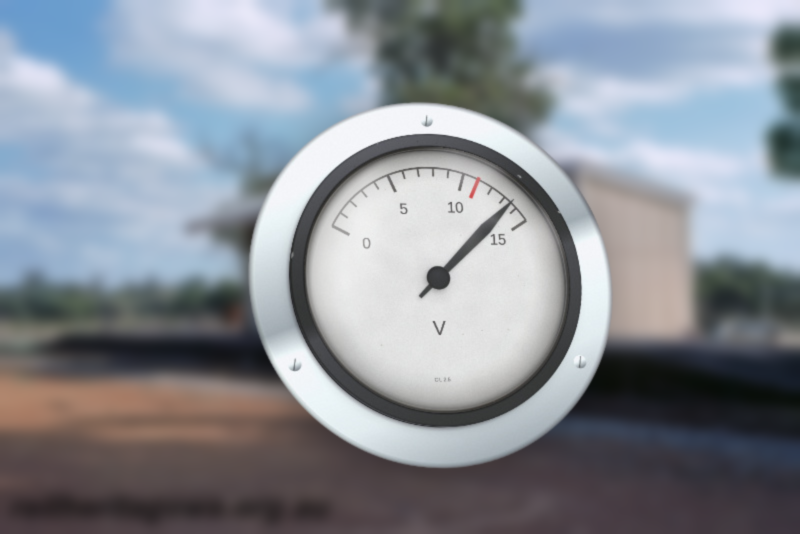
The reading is 13.5 V
